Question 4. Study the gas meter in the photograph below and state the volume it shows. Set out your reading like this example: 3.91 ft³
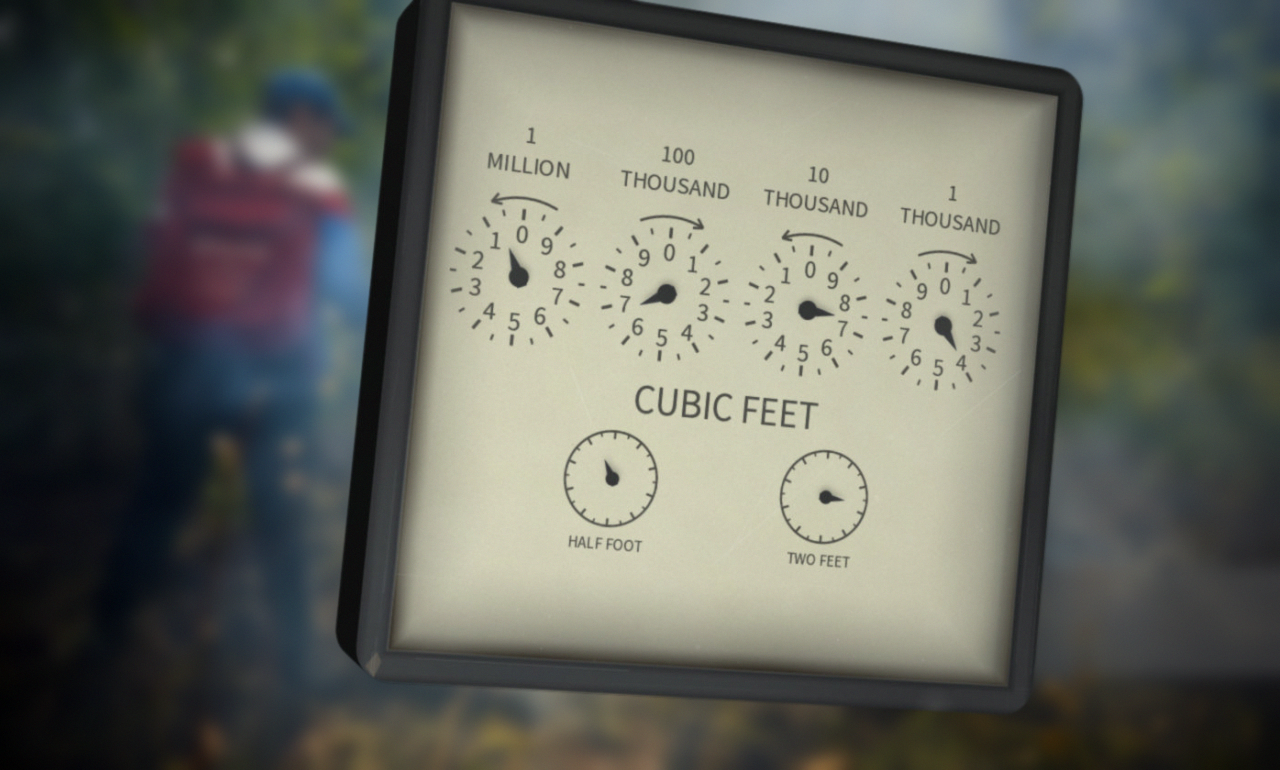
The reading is 67400 ft³
